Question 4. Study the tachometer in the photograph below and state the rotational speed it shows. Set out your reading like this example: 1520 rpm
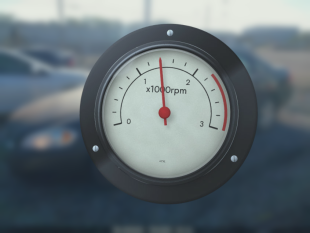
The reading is 1400 rpm
